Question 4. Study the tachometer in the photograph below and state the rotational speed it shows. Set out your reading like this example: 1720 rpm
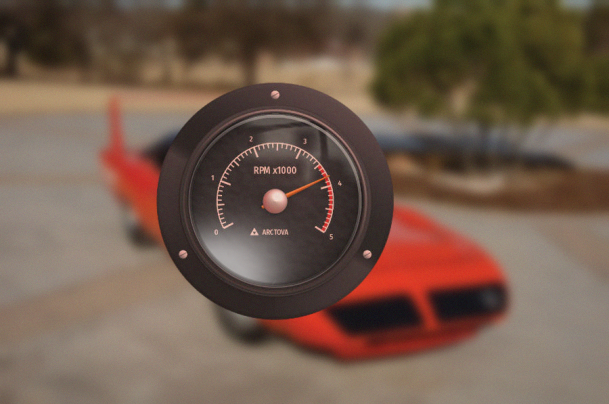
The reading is 3800 rpm
